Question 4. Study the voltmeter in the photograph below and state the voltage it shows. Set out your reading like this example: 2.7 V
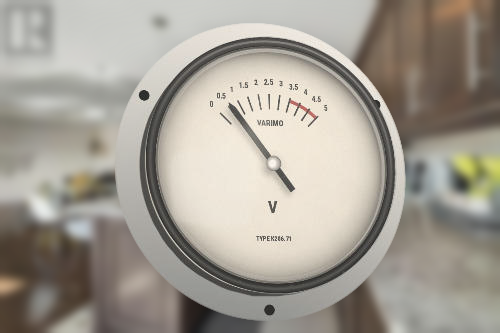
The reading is 0.5 V
